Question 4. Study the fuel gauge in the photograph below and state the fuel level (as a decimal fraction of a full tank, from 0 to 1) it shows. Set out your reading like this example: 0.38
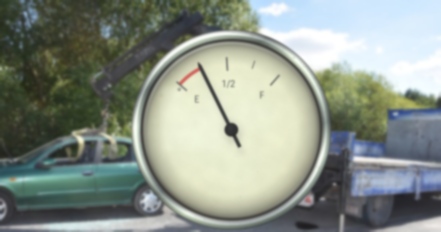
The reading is 0.25
